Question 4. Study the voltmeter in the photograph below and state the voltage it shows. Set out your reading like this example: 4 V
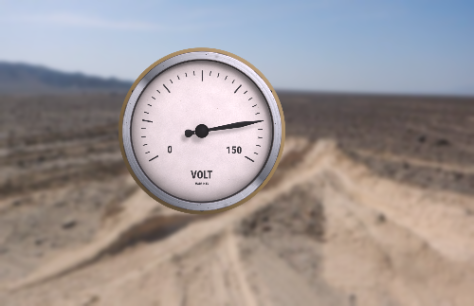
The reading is 125 V
